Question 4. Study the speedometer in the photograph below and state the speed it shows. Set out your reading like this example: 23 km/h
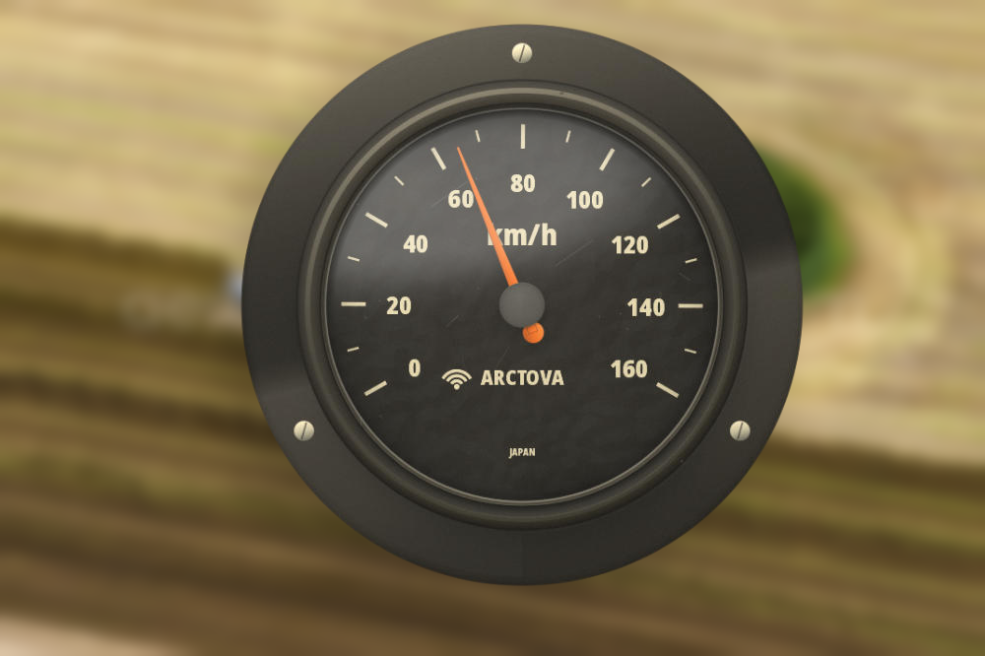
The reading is 65 km/h
